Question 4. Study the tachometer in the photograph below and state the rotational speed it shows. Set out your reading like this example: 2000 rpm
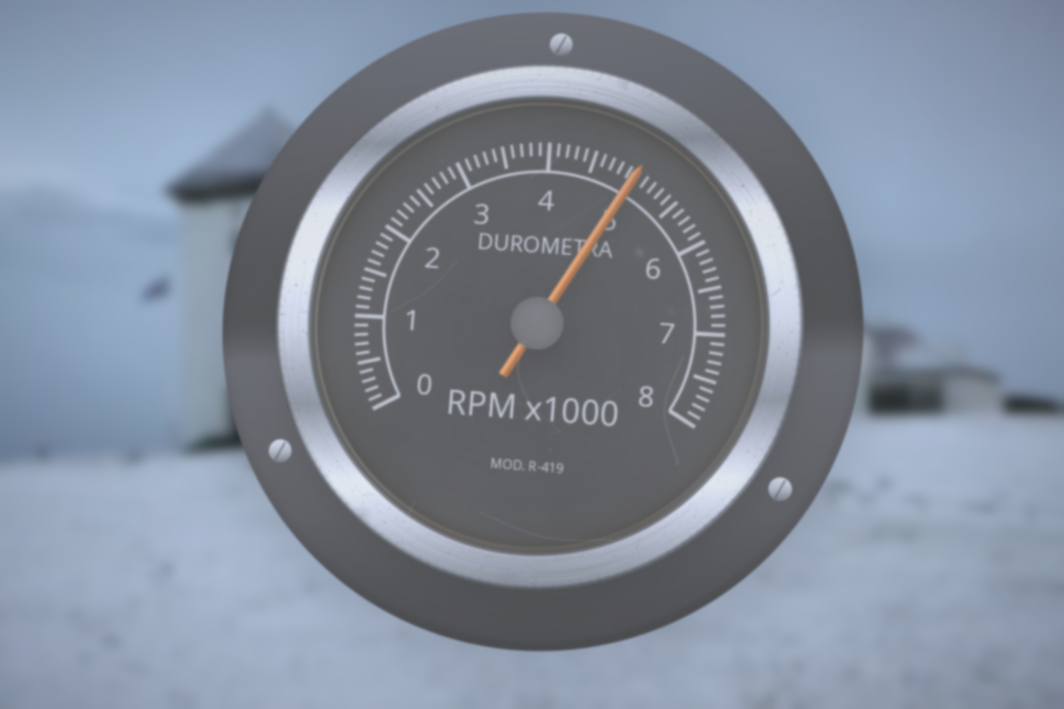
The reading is 5000 rpm
